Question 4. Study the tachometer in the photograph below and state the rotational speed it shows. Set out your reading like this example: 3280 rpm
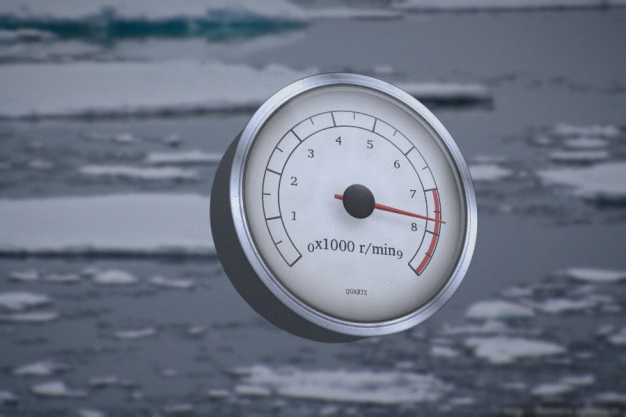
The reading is 7750 rpm
